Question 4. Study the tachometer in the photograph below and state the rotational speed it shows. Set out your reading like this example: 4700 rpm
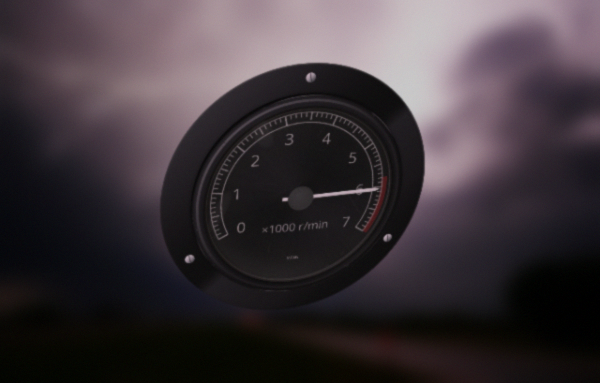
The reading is 6000 rpm
